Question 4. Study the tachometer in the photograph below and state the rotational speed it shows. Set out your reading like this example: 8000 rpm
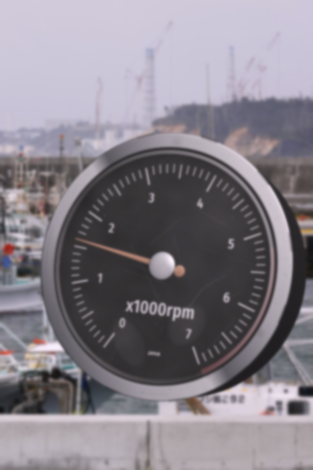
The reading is 1600 rpm
